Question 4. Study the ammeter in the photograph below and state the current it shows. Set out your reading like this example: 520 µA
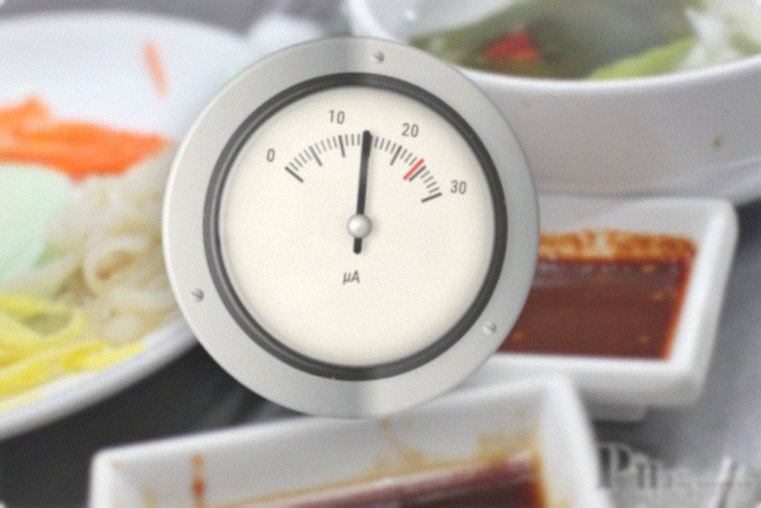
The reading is 14 µA
